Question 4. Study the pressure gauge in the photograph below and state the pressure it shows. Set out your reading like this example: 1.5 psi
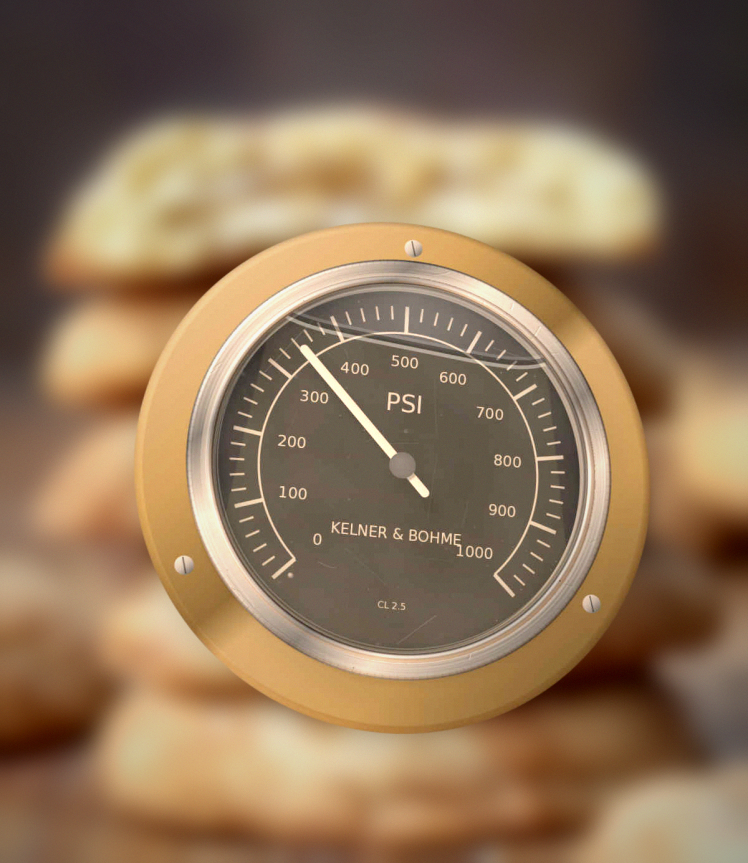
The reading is 340 psi
